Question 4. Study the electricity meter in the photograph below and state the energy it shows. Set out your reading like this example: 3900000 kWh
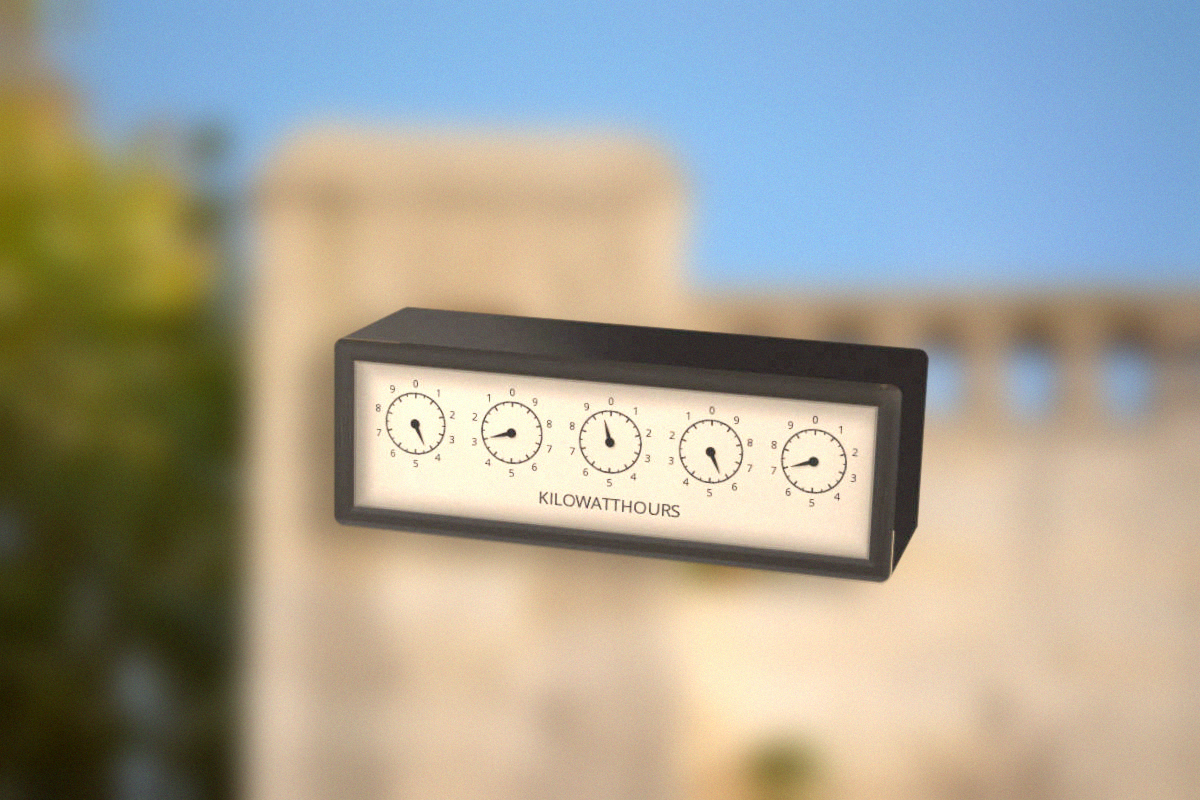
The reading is 42957 kWh
